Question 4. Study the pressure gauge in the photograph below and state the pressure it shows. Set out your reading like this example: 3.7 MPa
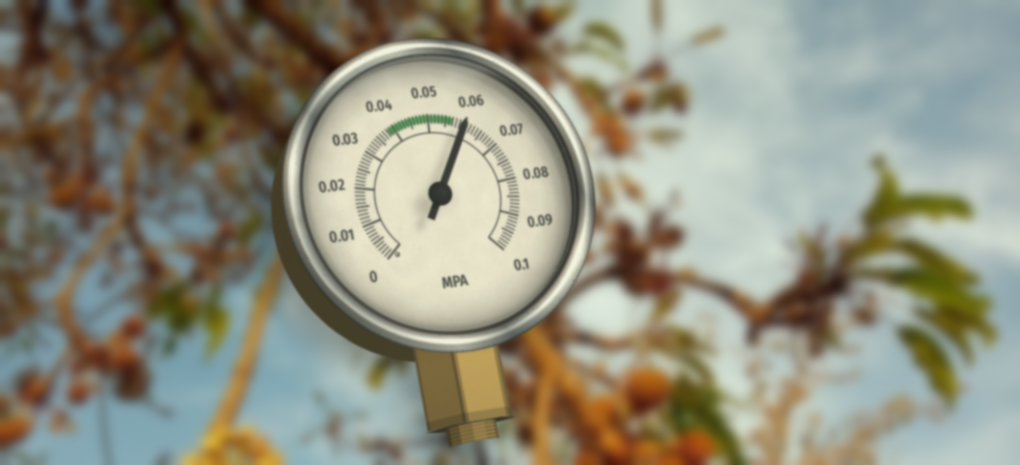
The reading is 0.06 MPa
